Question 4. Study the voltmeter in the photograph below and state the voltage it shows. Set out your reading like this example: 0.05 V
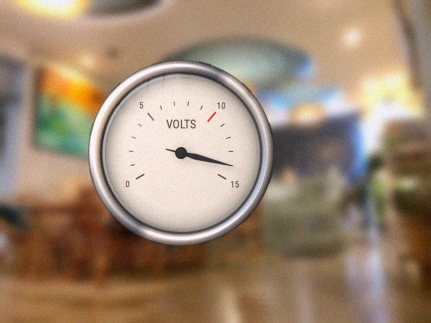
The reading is 14 V
